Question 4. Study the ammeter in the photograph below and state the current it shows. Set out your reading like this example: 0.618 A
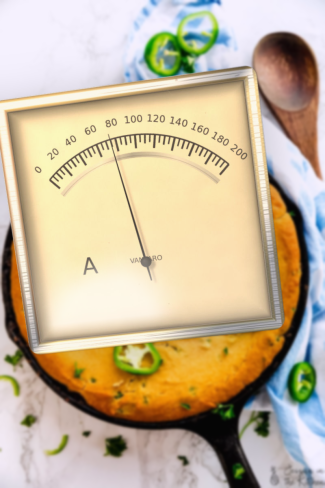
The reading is 75 A
